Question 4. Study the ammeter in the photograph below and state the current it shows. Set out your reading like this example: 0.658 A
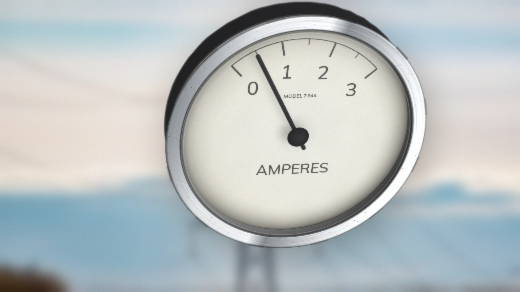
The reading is 0.5 A
